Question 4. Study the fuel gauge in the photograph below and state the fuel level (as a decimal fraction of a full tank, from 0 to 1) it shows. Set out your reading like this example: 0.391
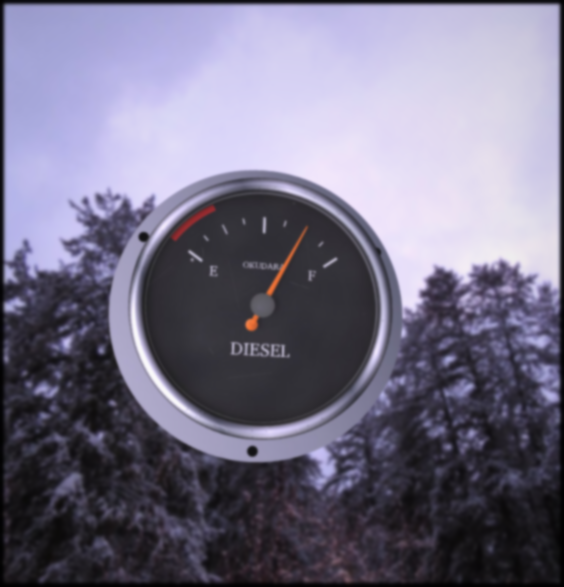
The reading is 0.75
